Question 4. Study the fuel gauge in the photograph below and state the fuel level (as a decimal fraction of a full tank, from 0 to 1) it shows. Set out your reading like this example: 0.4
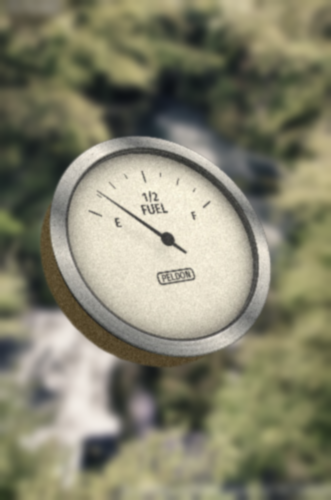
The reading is 0.125
